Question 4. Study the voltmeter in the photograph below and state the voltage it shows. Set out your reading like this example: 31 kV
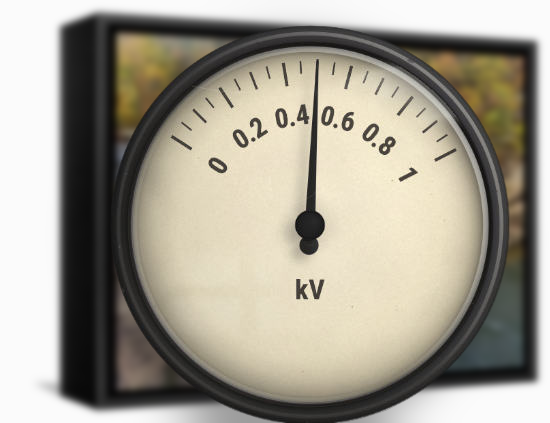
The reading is 0.5 kV
